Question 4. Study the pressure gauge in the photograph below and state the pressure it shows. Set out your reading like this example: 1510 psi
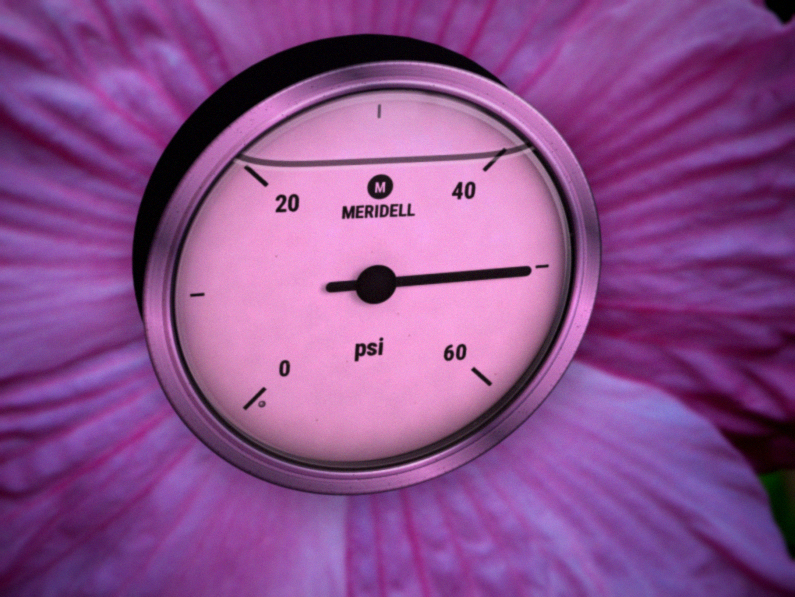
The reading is 50 psi
